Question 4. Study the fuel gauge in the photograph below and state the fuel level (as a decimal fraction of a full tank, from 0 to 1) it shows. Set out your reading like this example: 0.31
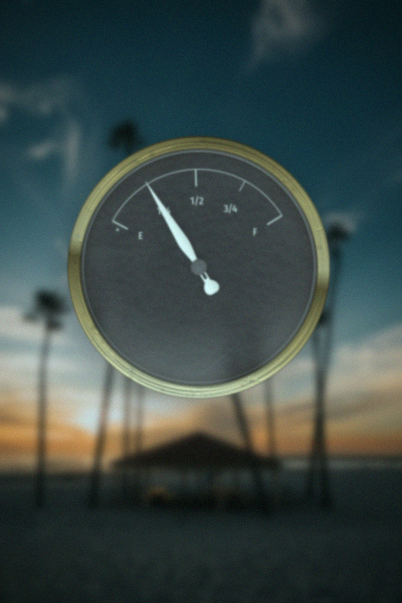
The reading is 0.25
